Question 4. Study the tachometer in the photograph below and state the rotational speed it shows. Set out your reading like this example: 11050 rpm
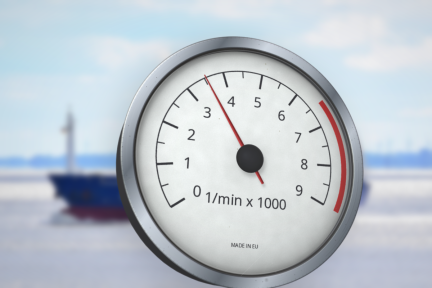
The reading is 3500 rpm
